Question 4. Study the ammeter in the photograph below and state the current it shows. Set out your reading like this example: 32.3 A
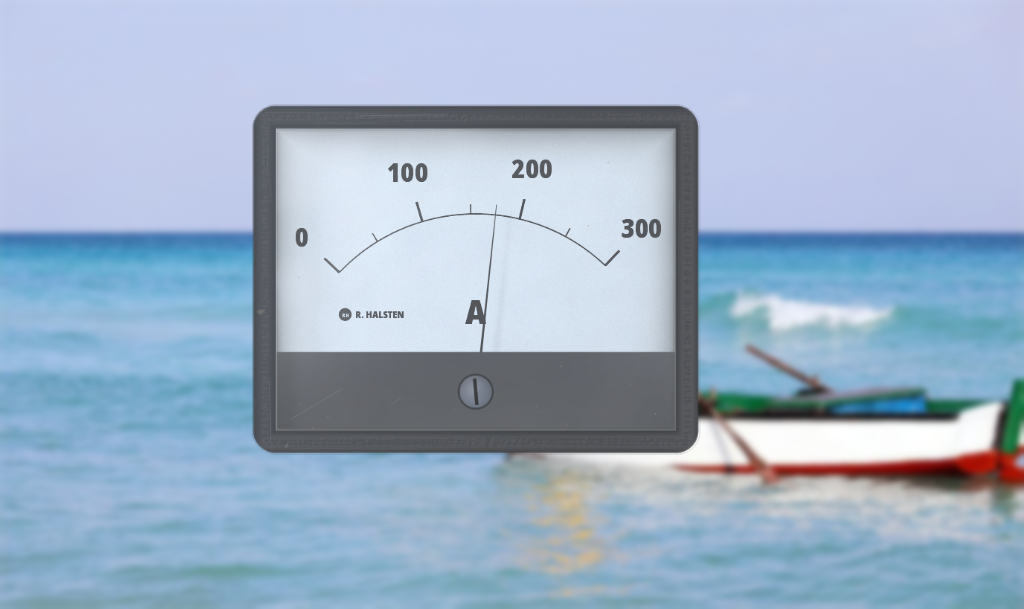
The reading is 175 A
